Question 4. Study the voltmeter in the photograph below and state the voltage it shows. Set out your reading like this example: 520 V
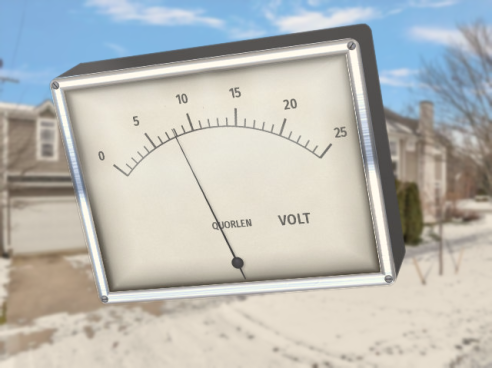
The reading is 8 V
